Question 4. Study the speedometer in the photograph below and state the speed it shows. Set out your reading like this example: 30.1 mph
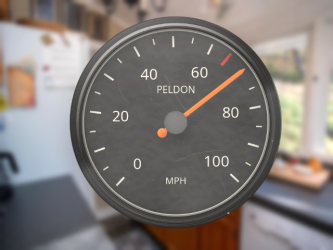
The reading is 70 mph
